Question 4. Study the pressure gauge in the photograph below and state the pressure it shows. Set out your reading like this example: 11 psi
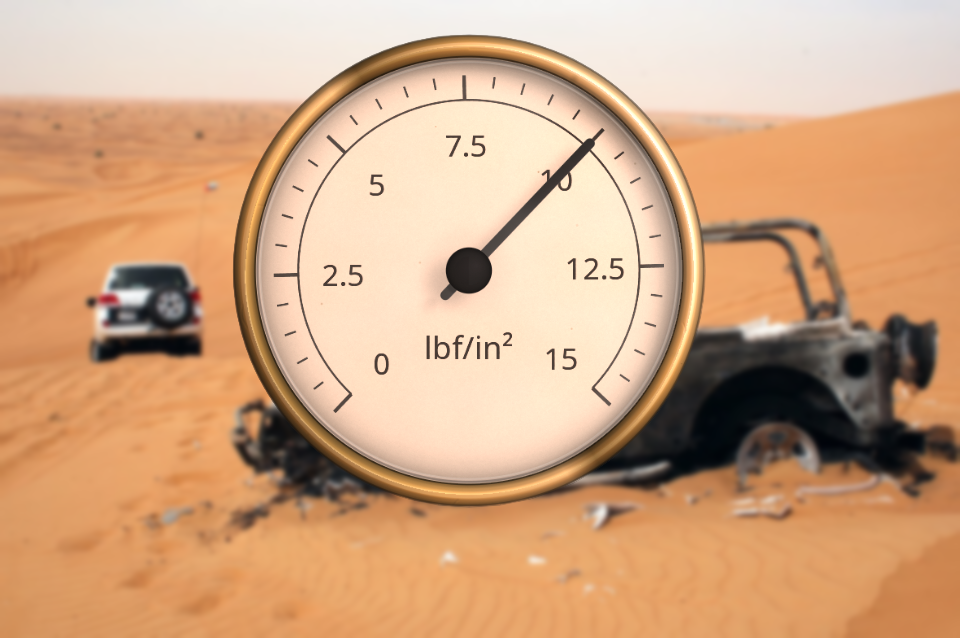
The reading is 10 psi
